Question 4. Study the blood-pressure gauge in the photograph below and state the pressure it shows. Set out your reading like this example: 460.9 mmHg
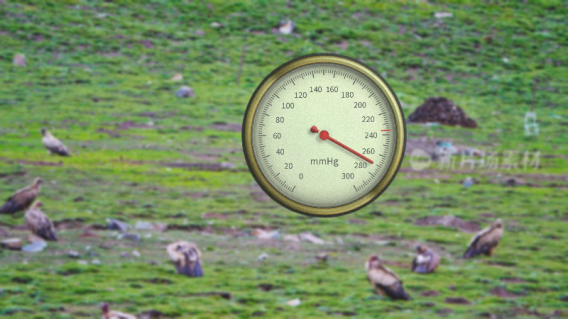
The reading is 270 mmHg
